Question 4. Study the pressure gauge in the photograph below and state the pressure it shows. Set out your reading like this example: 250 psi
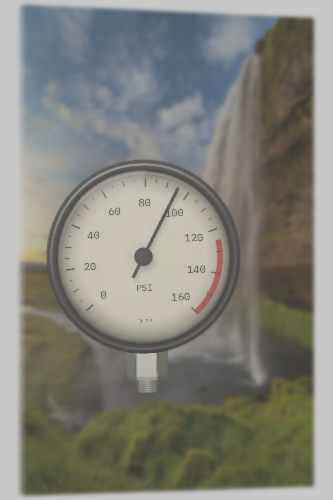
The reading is 95 psi
